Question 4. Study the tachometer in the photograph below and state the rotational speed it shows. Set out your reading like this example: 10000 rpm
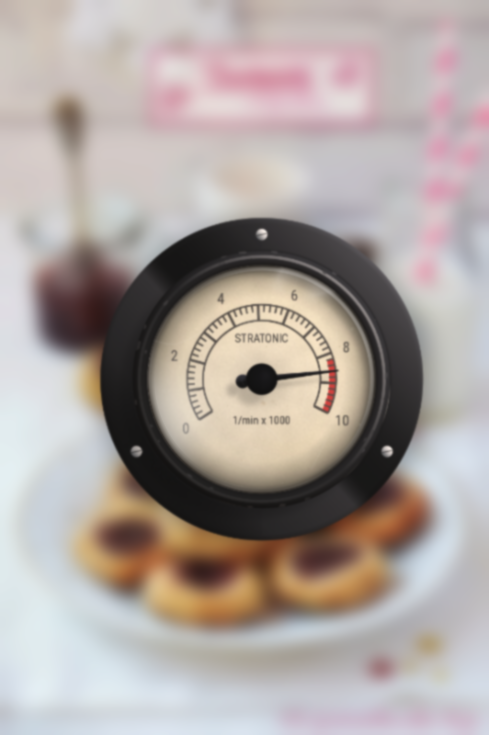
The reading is 8600 rpm
